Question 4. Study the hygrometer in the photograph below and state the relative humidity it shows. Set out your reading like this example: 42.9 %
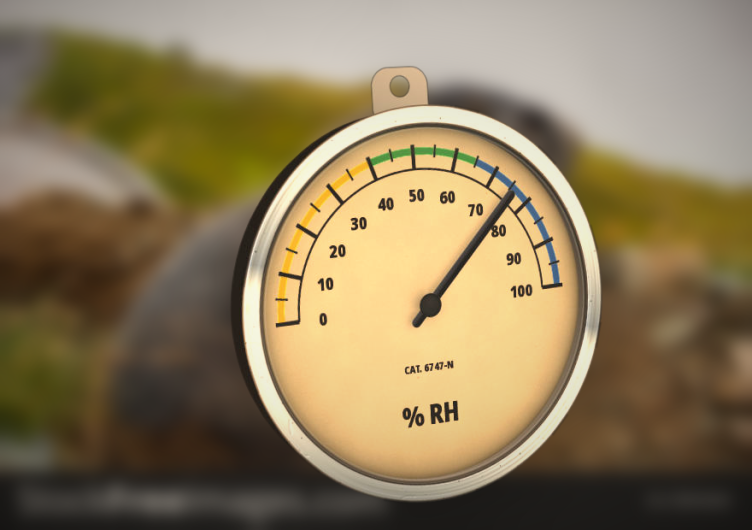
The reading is 75 %
